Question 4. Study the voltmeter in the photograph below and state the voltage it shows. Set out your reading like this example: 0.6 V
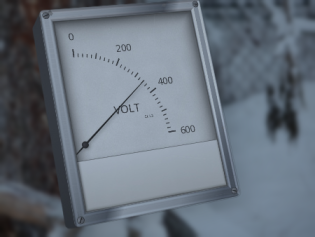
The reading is 340 V
